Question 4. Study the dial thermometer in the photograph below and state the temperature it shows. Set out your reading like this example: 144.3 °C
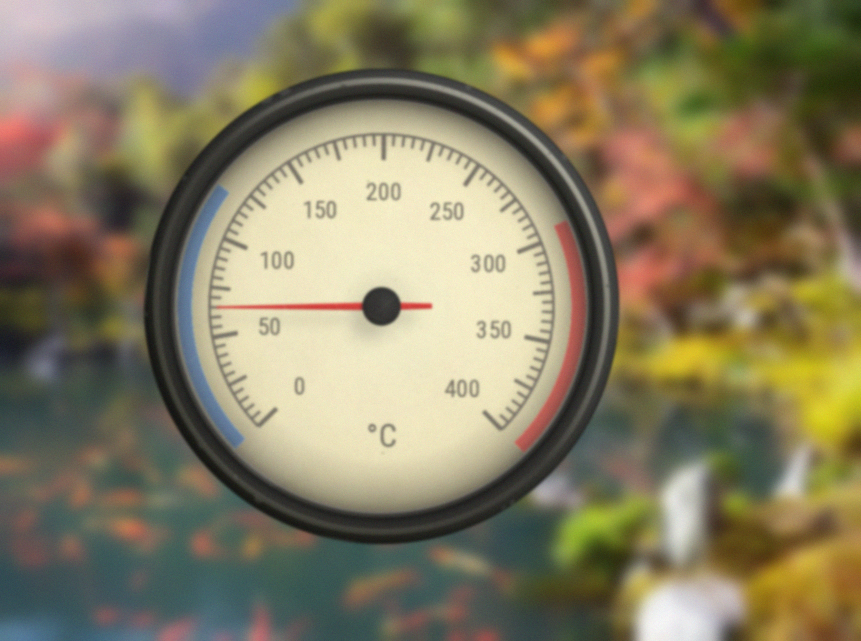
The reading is 65 °C
